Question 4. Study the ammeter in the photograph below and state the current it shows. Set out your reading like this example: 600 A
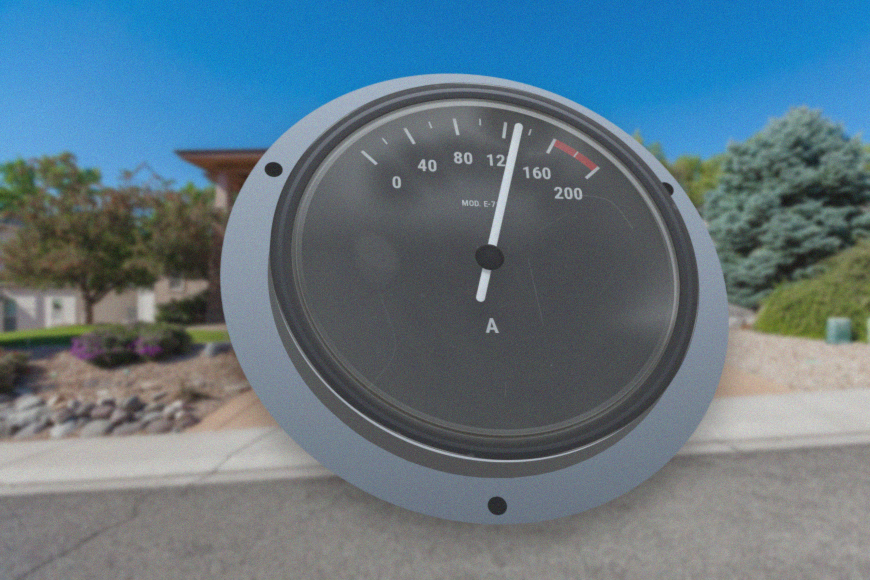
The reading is 130 A
